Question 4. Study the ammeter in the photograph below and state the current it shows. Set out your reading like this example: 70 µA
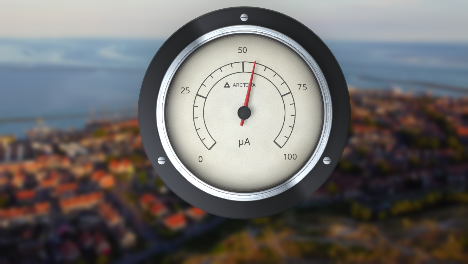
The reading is 55 µA
